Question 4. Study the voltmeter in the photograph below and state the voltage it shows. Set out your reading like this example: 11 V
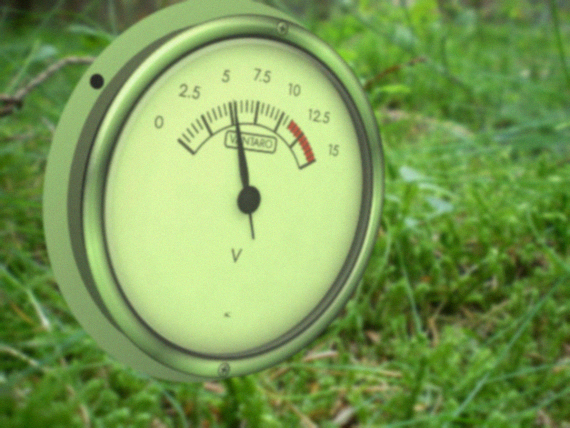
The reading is 5 V
